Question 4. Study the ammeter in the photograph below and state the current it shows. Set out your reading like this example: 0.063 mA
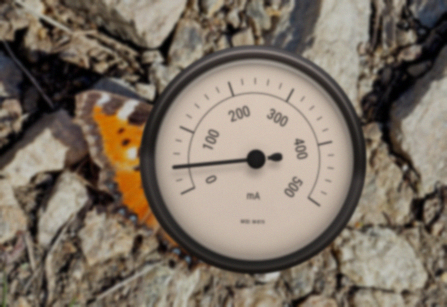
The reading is 40 mA
